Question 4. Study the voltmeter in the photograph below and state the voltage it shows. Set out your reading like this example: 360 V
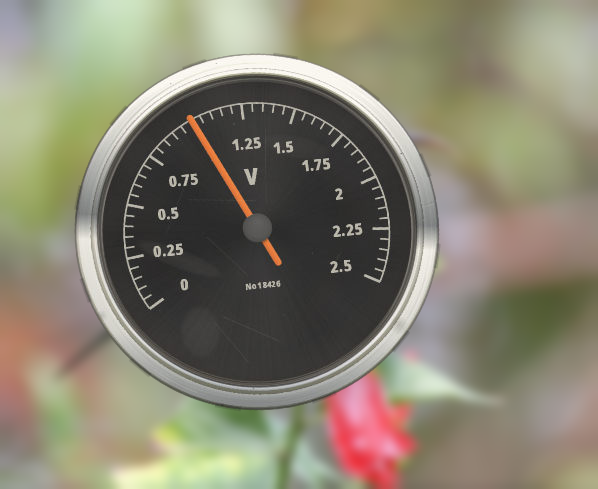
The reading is 1 V
